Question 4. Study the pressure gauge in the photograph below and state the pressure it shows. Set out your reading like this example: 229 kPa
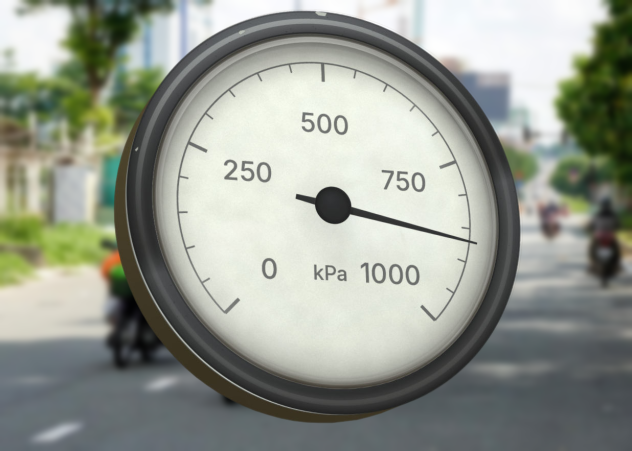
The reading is 875 kPa
